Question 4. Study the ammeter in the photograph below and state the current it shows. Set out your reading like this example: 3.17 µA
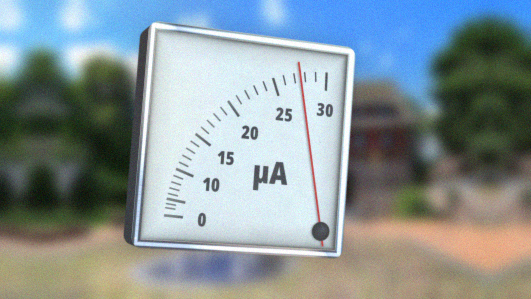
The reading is 27.5 µA
